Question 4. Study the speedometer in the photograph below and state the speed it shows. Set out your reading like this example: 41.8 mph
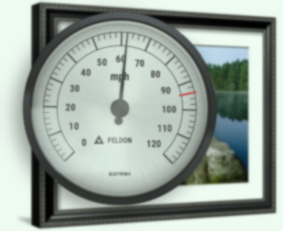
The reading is 62 mph
